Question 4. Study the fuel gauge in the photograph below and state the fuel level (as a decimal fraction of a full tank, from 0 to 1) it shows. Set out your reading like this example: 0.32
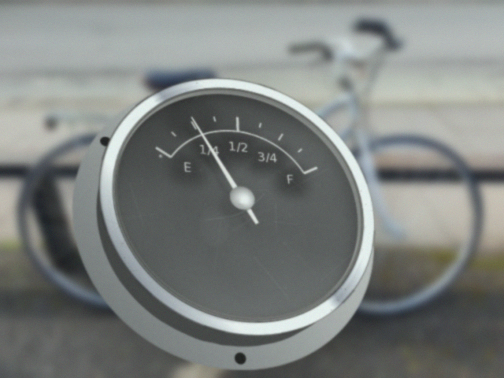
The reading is 0.25
